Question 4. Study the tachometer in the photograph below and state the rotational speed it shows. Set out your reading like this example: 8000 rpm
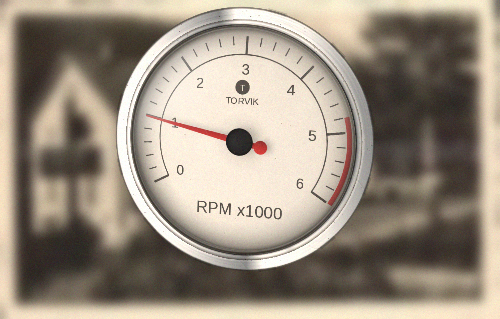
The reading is 1000 rpm
